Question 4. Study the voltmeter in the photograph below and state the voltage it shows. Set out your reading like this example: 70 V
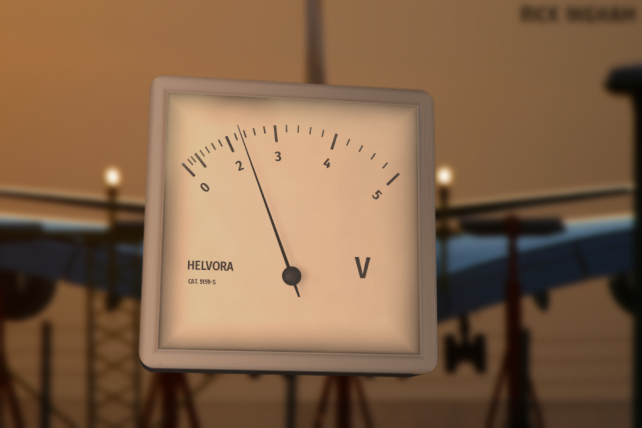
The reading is 2.3 V
